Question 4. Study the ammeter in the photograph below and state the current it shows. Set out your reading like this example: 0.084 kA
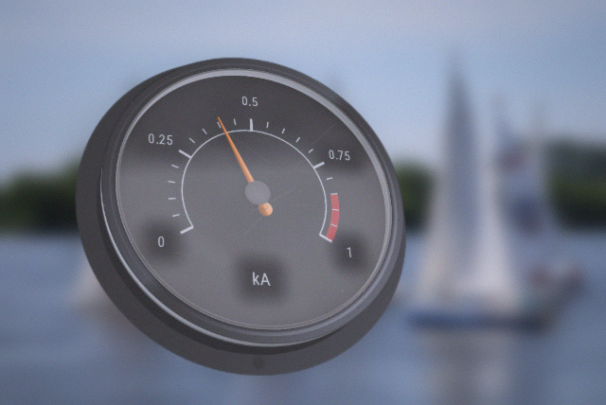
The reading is 0.4 kA
